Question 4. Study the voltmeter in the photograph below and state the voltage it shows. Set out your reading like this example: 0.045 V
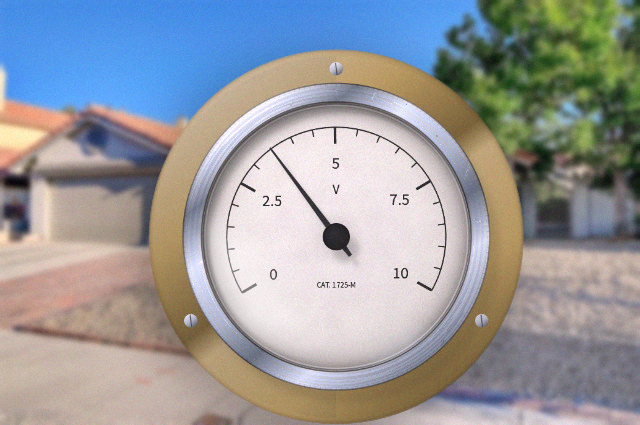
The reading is 3.5 V
